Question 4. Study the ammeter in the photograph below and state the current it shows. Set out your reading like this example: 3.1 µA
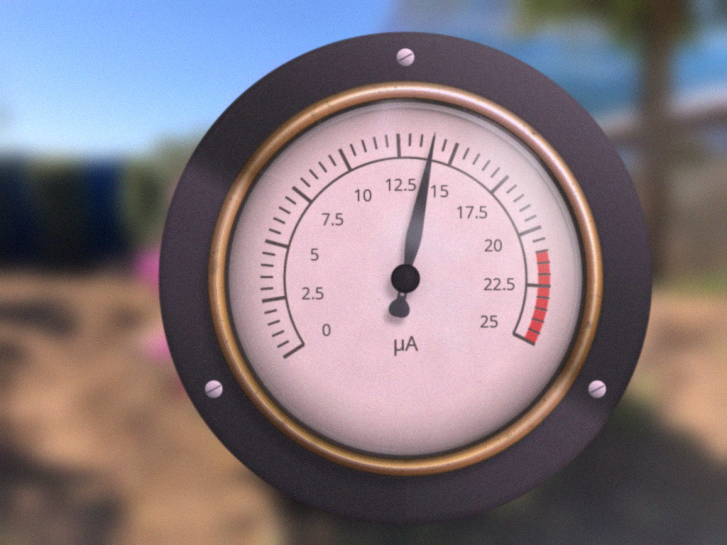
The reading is 14 µA
